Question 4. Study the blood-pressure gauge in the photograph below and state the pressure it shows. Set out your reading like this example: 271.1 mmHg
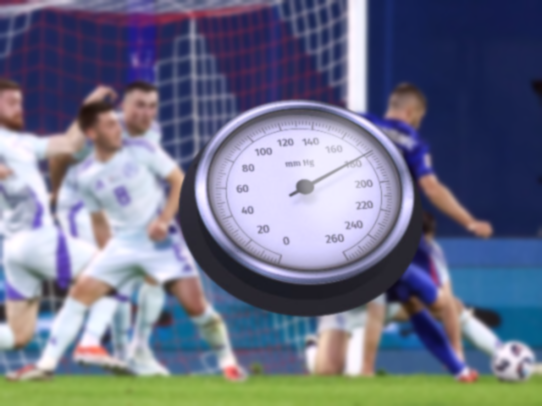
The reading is 180 mmHg
